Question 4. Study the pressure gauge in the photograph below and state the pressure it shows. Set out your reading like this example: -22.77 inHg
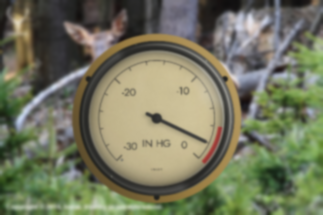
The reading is -2 inHg
